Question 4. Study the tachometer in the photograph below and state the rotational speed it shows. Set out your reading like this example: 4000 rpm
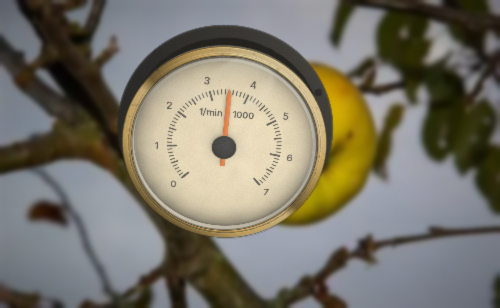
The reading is 3500 rpm
